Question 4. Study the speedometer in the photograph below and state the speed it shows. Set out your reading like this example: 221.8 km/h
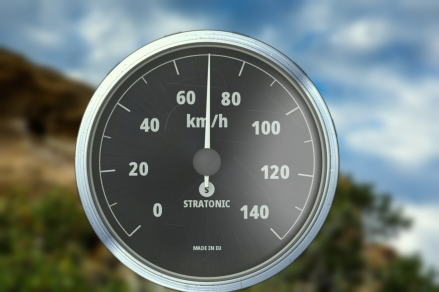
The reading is 70 km/h
